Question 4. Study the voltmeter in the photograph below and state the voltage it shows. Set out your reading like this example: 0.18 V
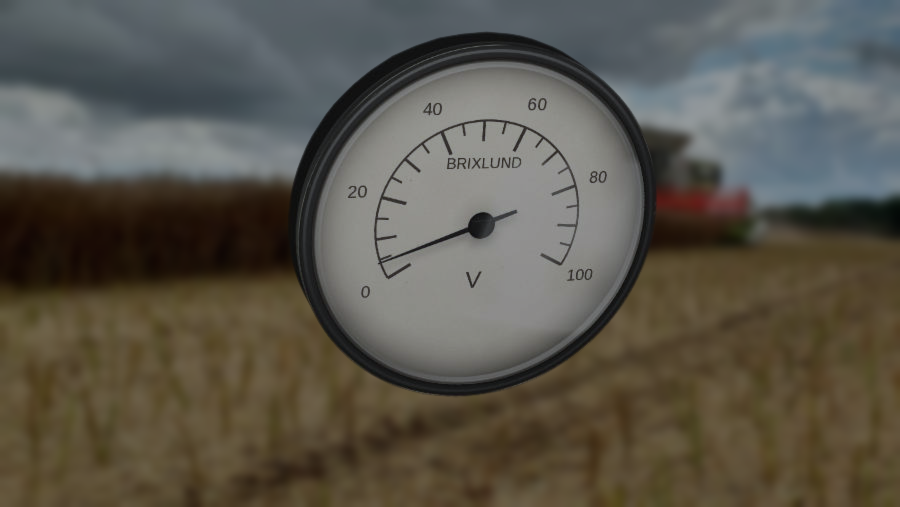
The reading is 5 V
